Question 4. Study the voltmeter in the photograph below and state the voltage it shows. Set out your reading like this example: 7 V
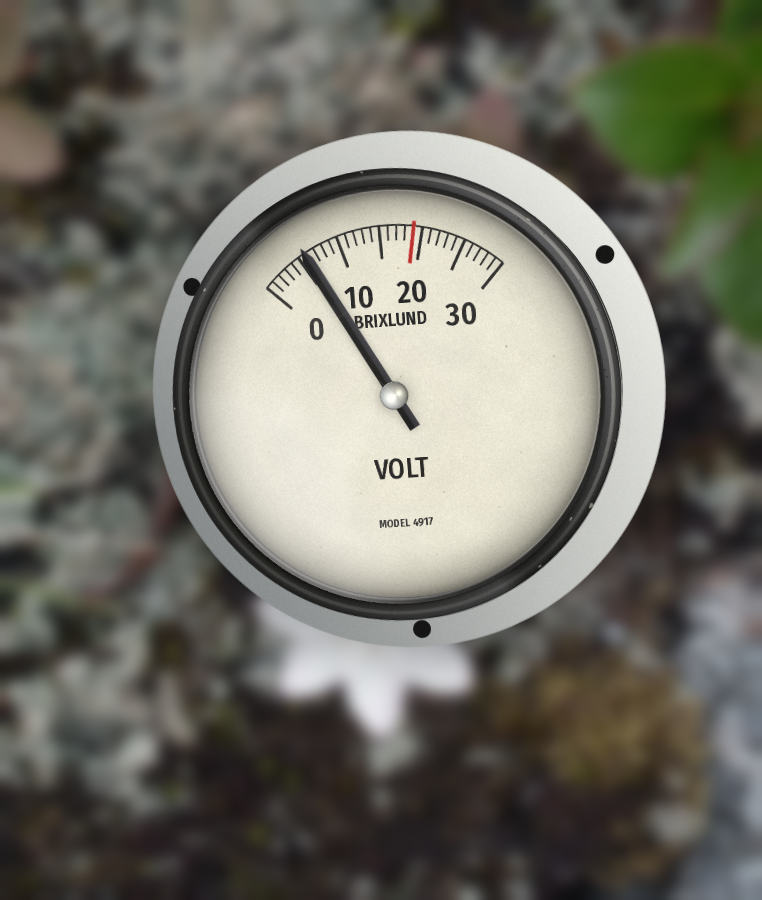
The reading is 6 V
